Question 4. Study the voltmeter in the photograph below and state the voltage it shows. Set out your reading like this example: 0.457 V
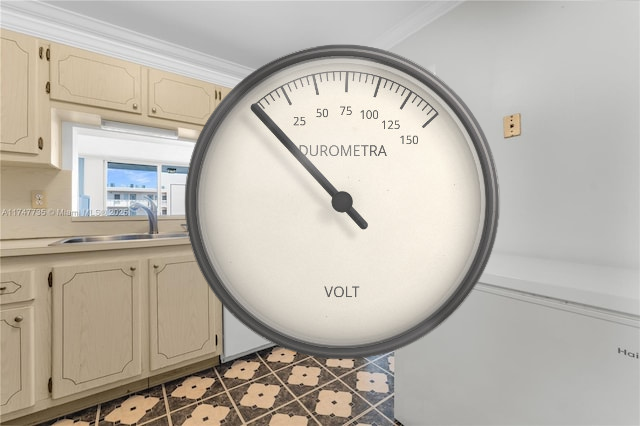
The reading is 0 V
